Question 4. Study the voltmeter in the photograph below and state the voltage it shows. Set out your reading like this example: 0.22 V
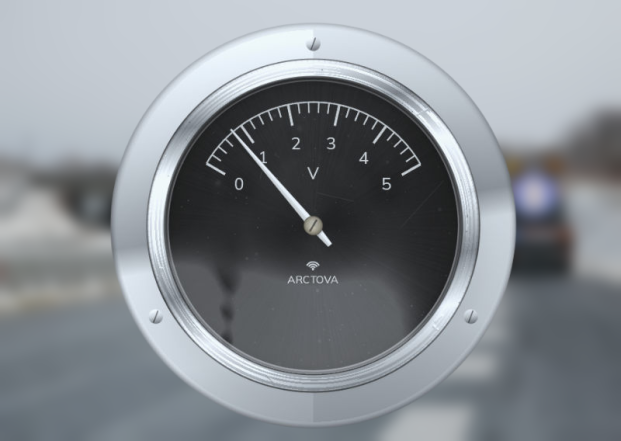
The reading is 0.8 V
